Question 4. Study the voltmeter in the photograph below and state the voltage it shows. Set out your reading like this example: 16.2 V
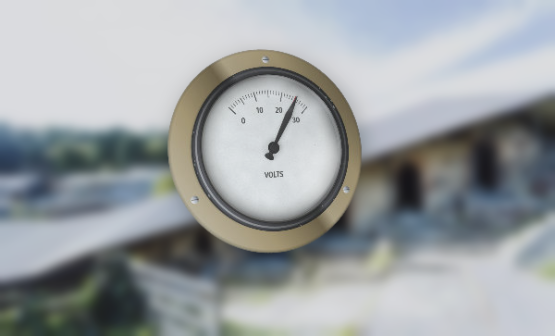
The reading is 25 V
